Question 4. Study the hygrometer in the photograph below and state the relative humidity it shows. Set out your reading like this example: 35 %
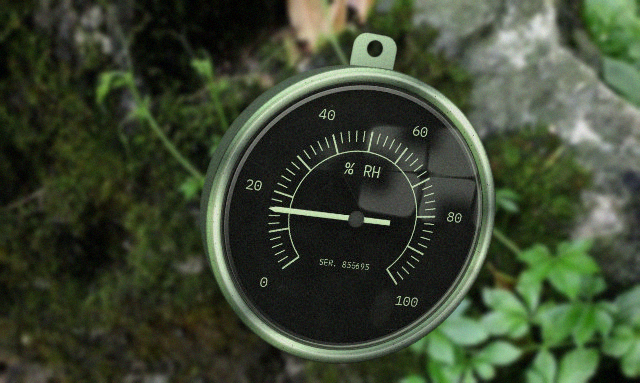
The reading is 16 %
